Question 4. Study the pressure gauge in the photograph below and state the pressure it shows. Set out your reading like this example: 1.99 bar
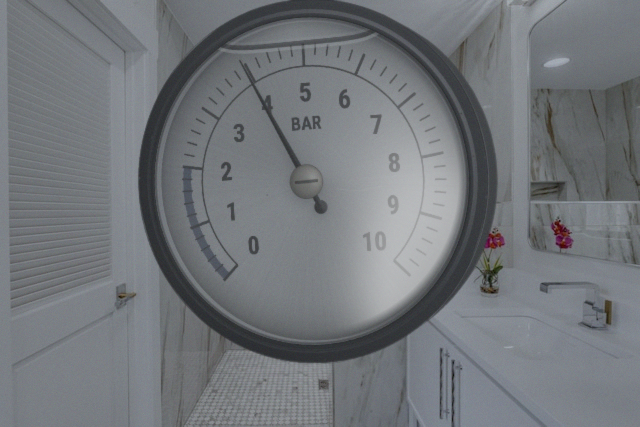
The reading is 4 bar
